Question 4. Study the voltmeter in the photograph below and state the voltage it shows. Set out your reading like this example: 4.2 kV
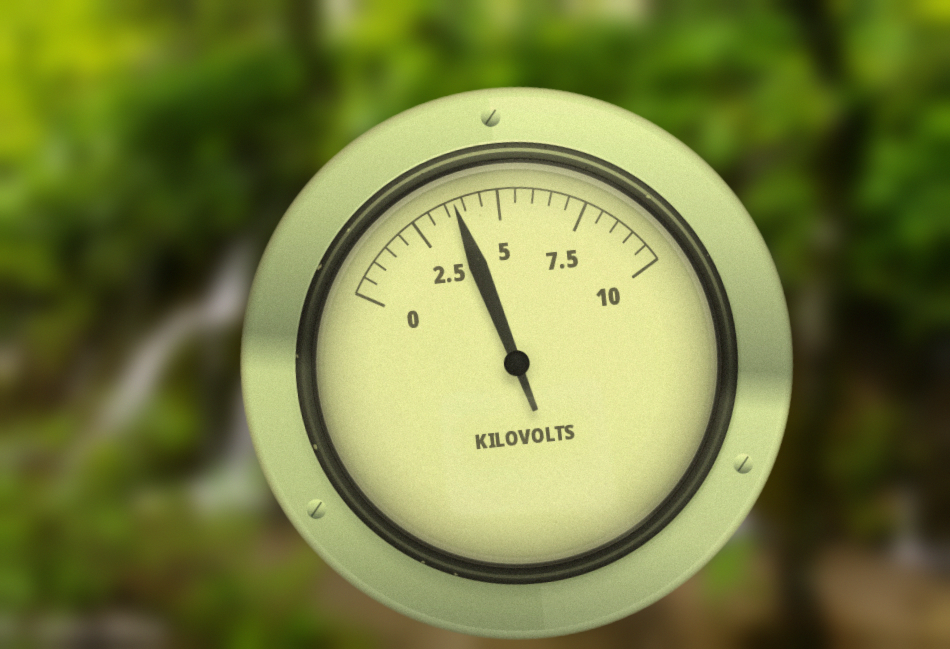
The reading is 3.75 kV
